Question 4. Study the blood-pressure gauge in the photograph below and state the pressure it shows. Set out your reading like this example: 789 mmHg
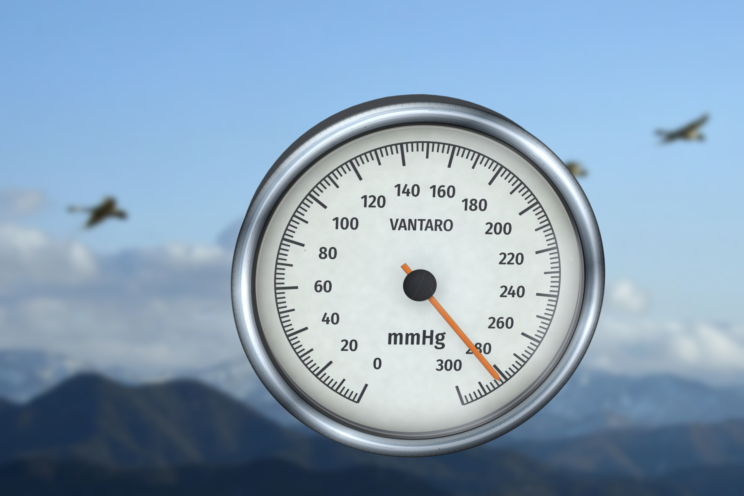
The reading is 282 mmHg
